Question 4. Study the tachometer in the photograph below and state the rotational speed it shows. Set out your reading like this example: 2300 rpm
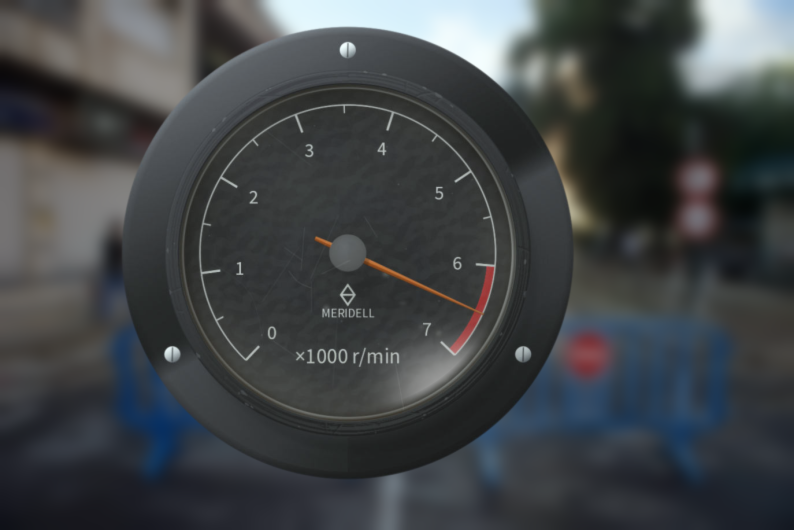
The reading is 6500 rpm
